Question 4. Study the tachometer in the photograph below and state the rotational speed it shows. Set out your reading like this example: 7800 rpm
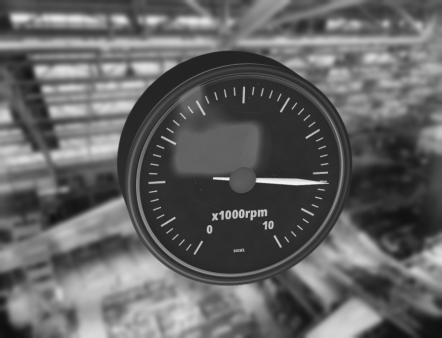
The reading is 8200 rpm
